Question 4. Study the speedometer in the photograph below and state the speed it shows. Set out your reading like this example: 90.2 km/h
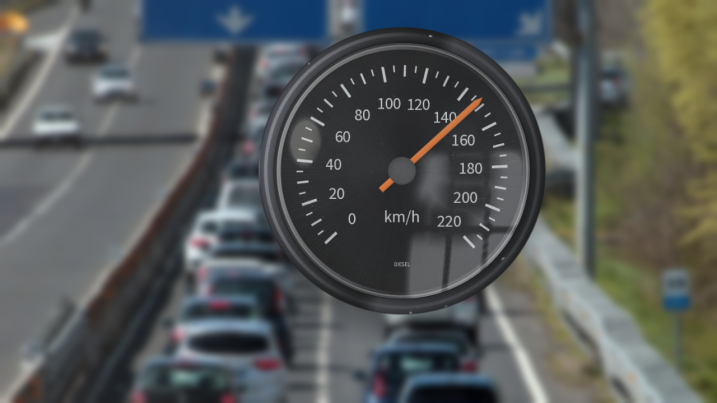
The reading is 147.5 km/h
